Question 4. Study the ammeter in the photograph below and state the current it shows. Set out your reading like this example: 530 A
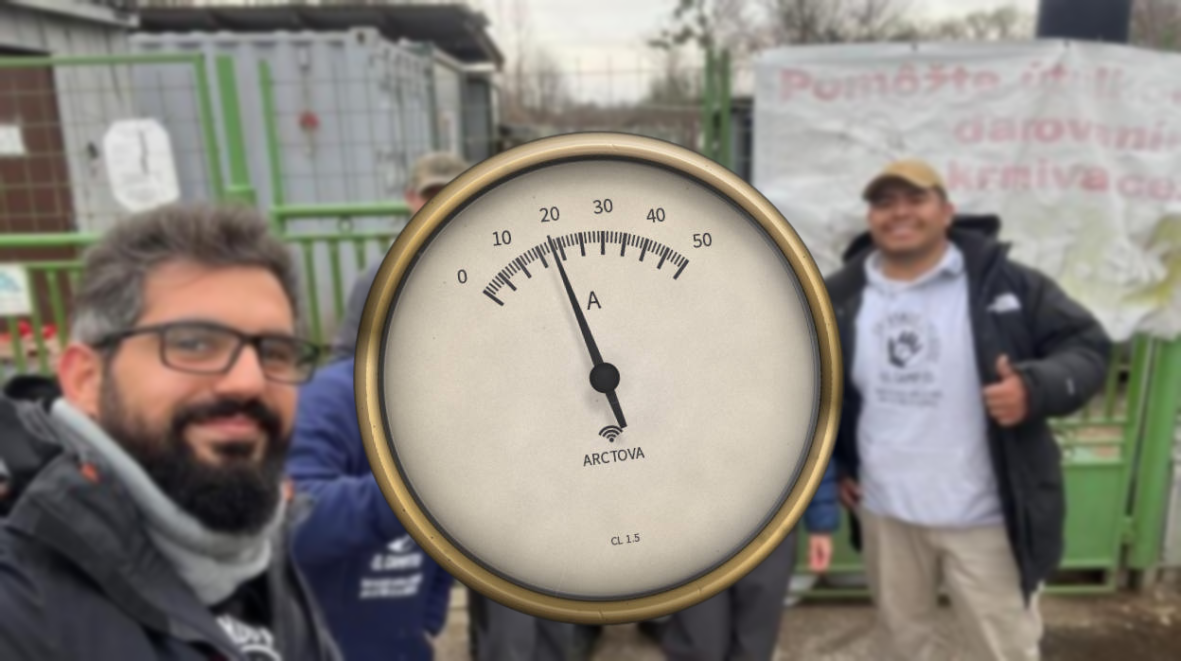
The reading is 18 A
